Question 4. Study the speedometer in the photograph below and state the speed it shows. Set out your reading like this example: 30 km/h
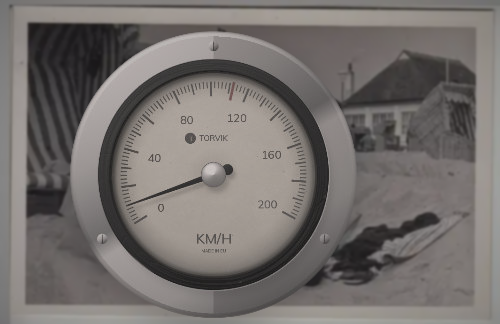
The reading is 10 km/h
